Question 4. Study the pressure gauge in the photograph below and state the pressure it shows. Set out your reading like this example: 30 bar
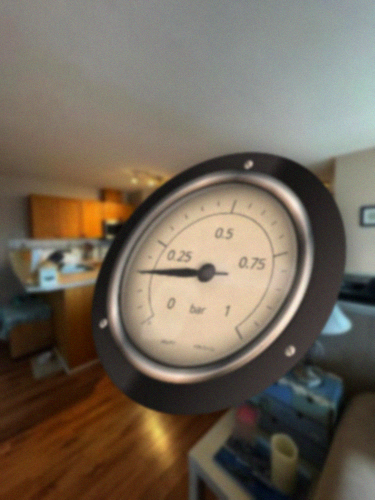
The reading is 0.15 bar
